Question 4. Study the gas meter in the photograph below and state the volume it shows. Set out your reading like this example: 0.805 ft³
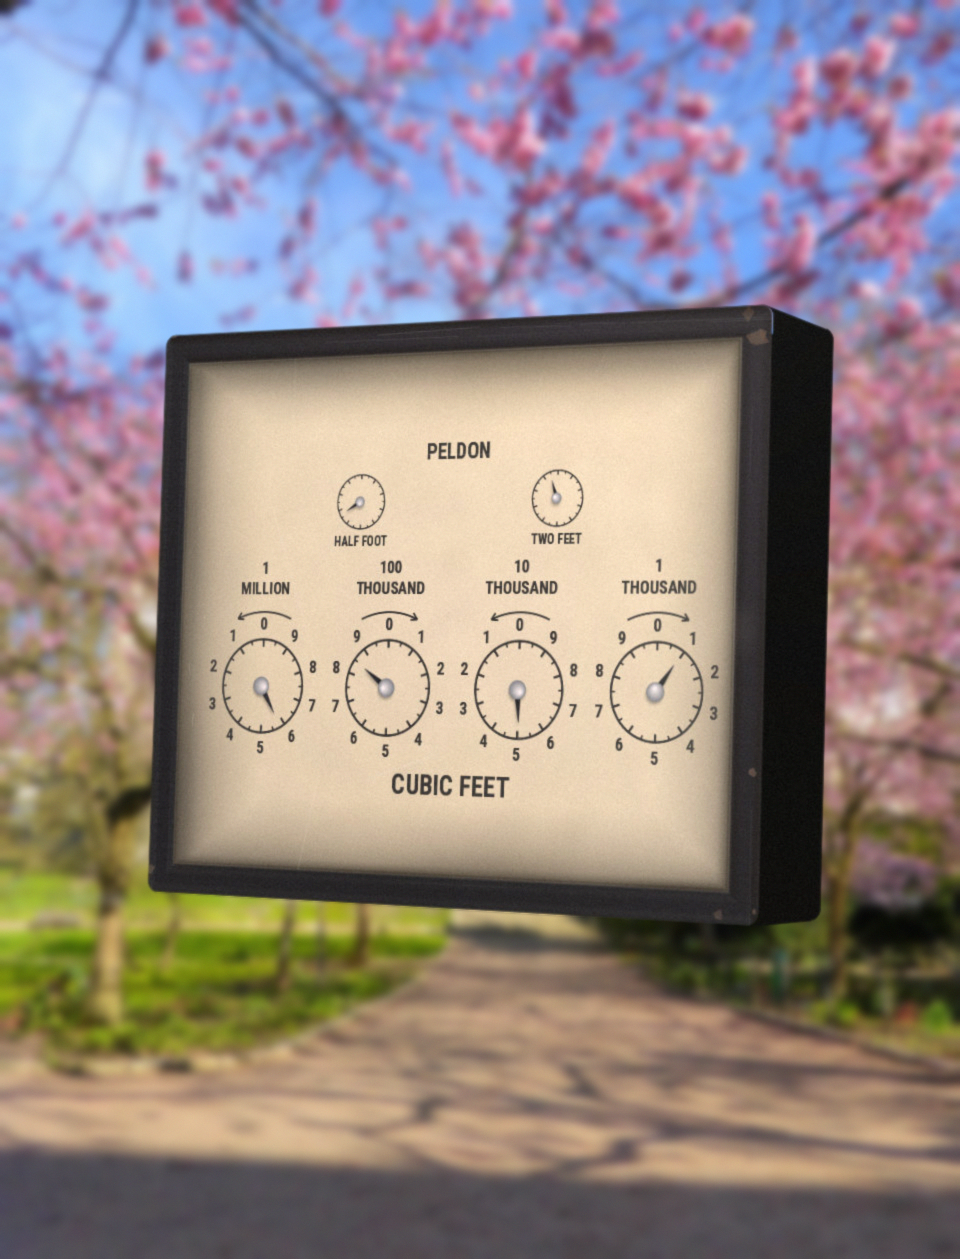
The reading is 585100 ft³
